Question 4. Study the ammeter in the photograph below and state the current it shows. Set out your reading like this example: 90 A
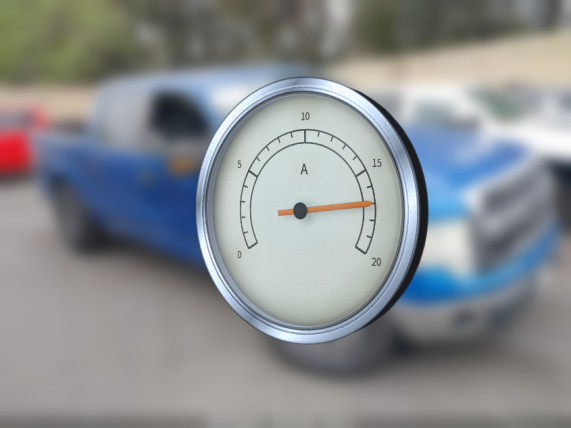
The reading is 17 A
